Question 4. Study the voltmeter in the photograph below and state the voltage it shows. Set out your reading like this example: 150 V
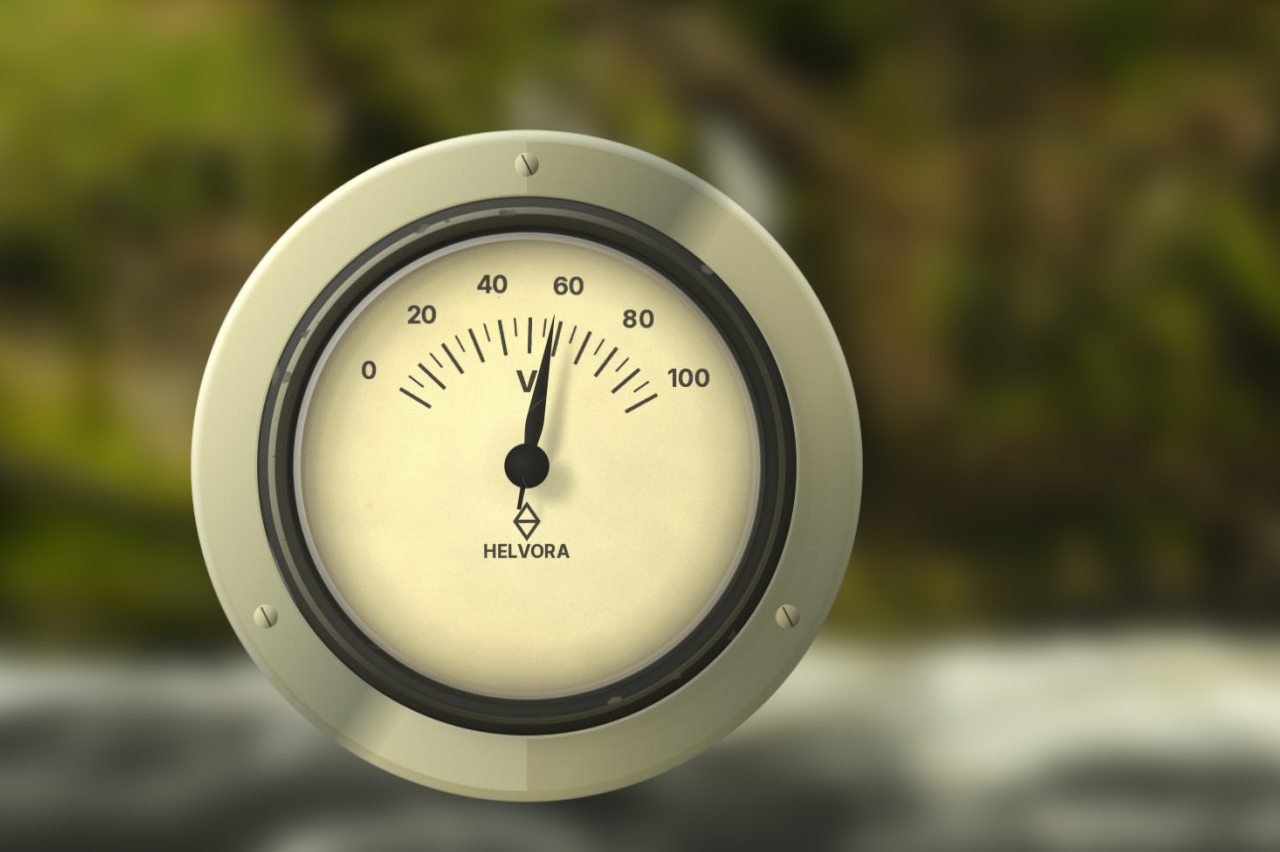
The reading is 57.5 V
